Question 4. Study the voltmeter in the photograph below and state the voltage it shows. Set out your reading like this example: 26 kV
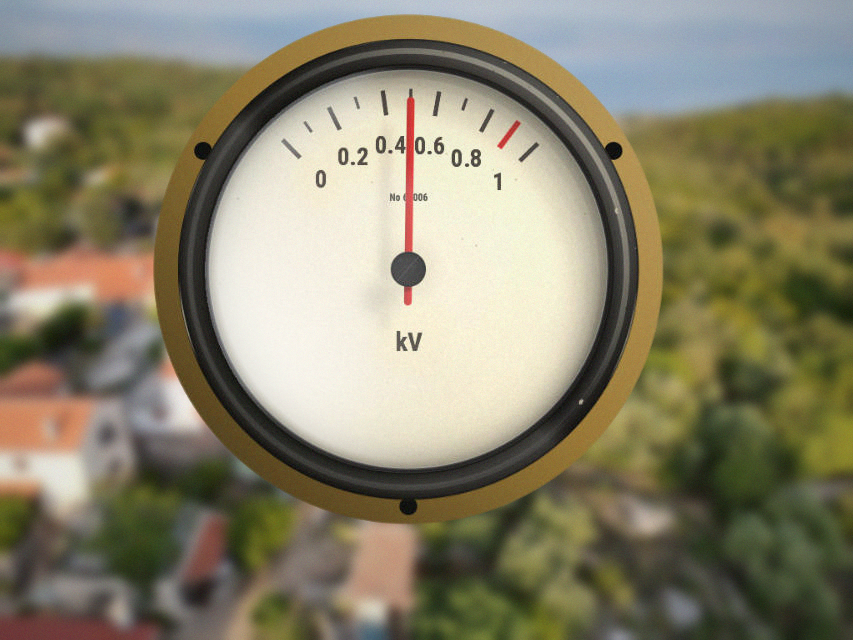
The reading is 0.5 kV
